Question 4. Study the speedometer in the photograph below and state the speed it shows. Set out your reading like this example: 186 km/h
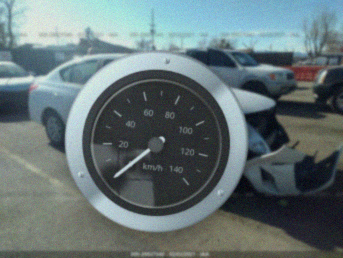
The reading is 0 km/h
